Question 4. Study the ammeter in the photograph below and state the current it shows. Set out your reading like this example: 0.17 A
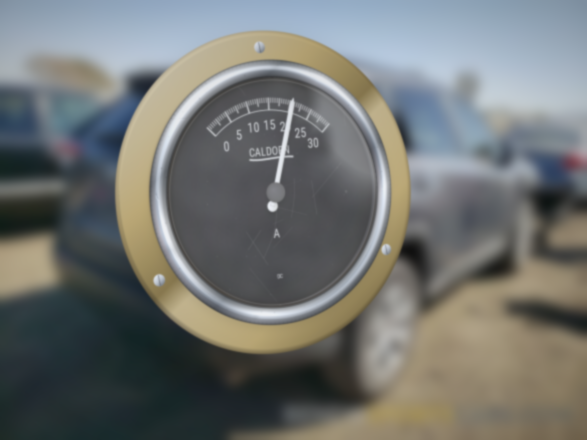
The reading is 20 A
